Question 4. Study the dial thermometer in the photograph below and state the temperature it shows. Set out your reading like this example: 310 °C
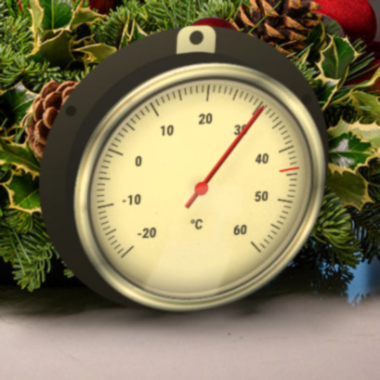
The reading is 30 °C
